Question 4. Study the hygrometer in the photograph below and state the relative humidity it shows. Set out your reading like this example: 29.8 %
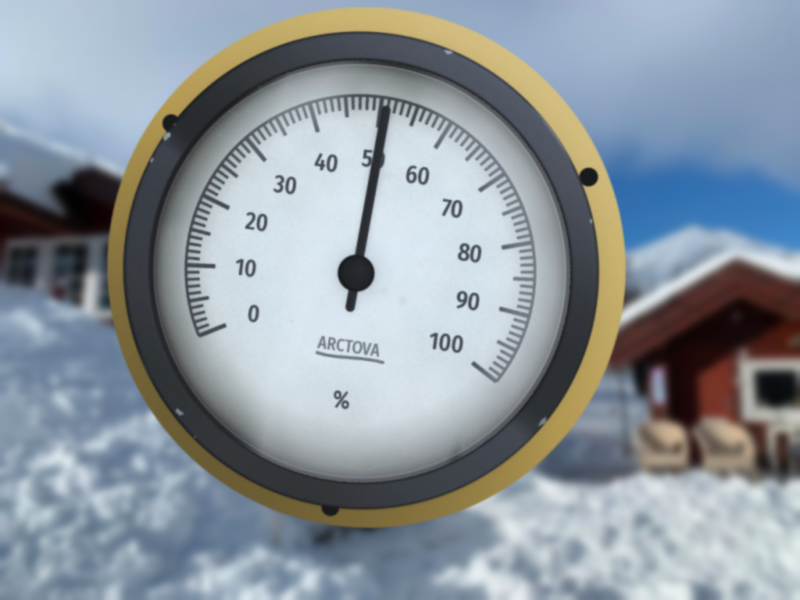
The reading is 51 %
